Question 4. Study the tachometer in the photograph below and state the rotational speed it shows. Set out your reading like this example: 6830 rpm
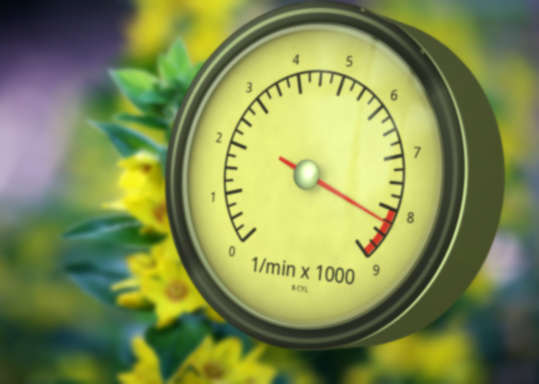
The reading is 8250 rpm
